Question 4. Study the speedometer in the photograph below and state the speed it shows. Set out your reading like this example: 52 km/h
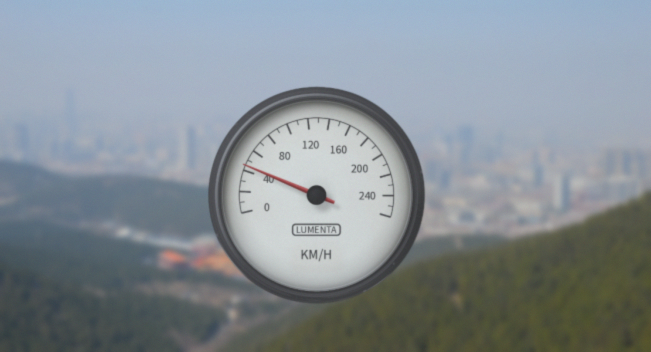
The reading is 45 km/h
